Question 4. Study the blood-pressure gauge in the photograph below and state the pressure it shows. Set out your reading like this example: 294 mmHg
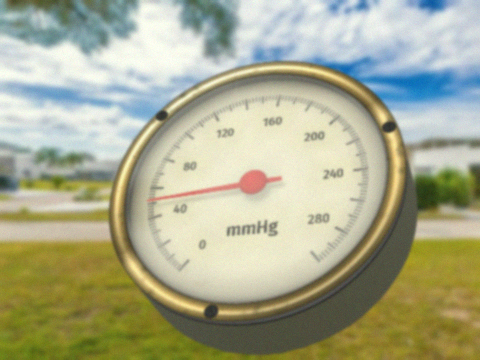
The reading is 50 mmHg
